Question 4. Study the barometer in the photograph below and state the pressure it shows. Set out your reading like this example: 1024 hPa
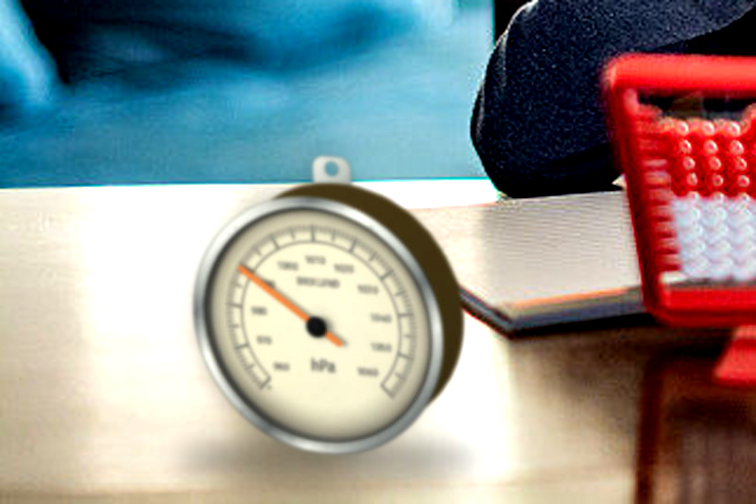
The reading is 990 hPa
